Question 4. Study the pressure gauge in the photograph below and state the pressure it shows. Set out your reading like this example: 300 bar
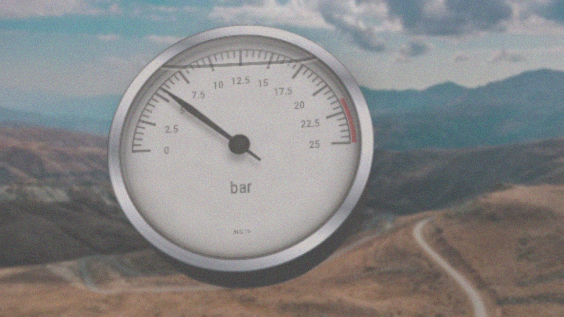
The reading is 5.5 bar
